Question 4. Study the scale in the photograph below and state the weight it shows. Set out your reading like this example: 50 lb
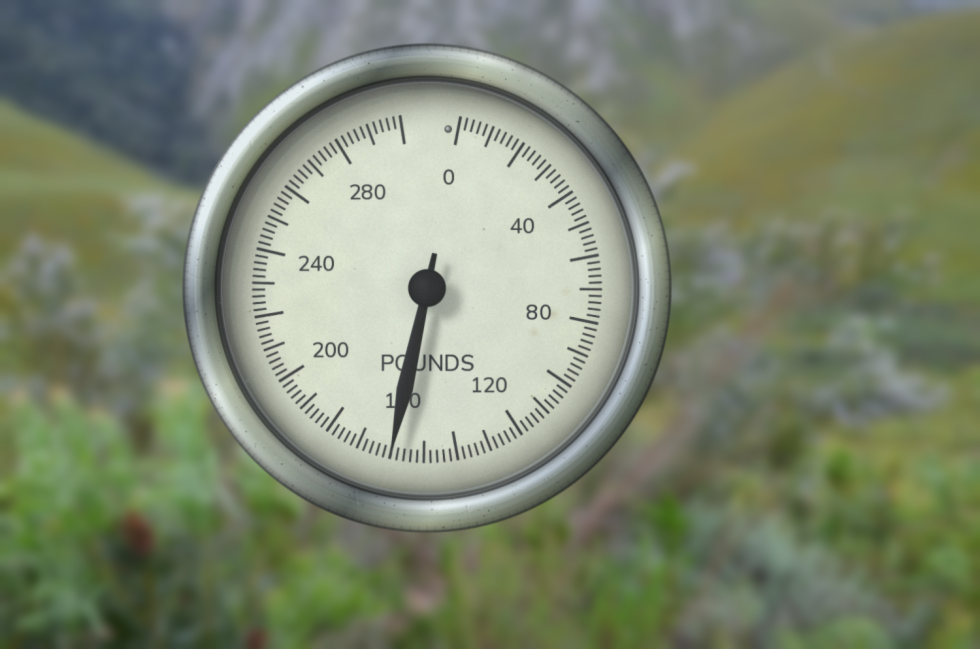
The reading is 160 lb
